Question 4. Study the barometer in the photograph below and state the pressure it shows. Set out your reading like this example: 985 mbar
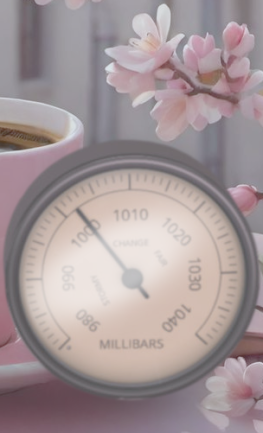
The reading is 1002 mbar
